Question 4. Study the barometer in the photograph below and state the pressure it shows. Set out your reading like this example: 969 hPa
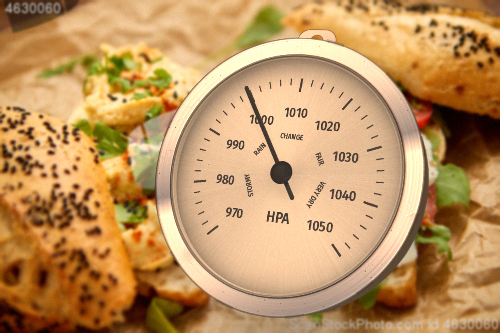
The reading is 1000 hPa
